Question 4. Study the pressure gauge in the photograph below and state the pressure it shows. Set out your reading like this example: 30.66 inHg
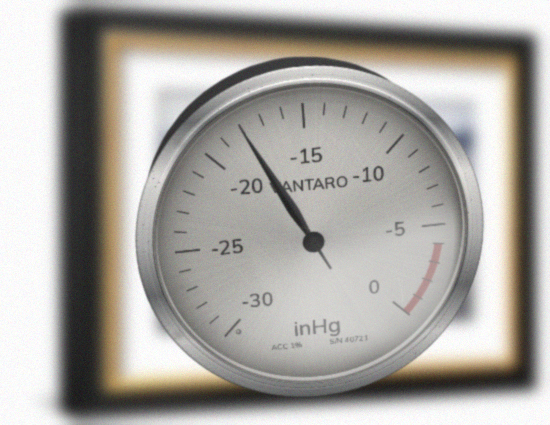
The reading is -18 inHg
